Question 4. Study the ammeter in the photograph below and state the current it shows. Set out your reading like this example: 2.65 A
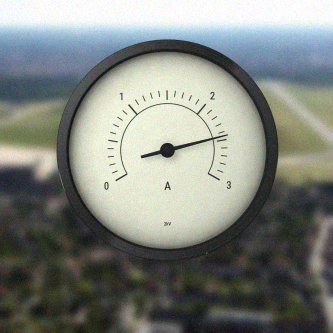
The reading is 2.45 A
